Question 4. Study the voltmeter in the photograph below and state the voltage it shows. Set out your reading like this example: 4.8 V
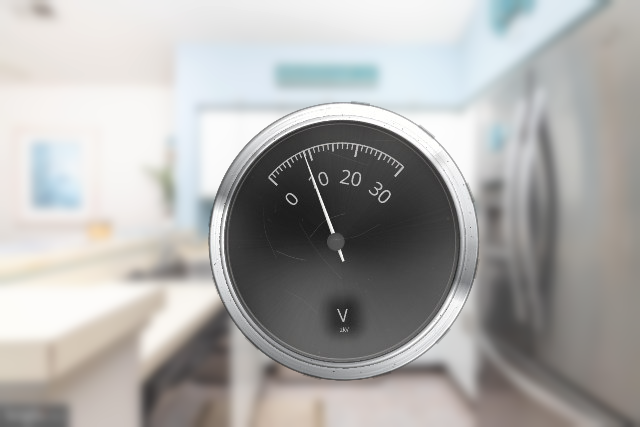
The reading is 9 V
